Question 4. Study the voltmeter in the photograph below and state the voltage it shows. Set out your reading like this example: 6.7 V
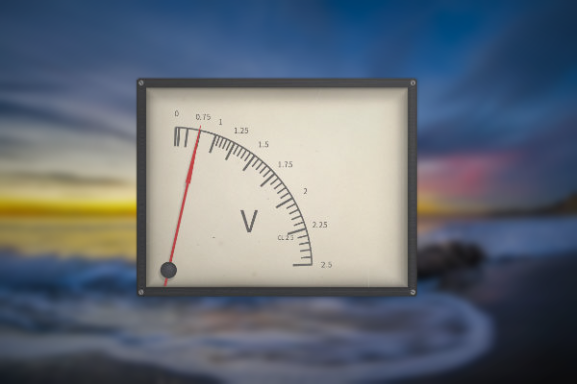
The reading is 0.75 V
